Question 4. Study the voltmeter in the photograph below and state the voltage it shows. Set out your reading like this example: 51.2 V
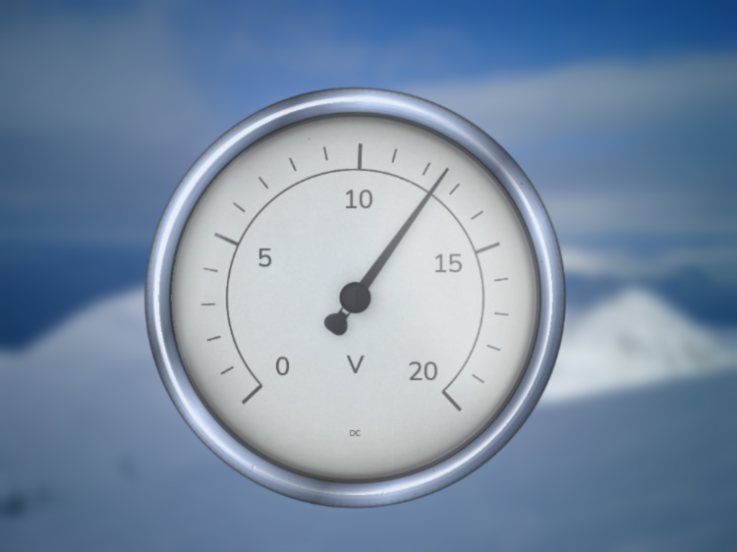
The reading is 12.5 V
